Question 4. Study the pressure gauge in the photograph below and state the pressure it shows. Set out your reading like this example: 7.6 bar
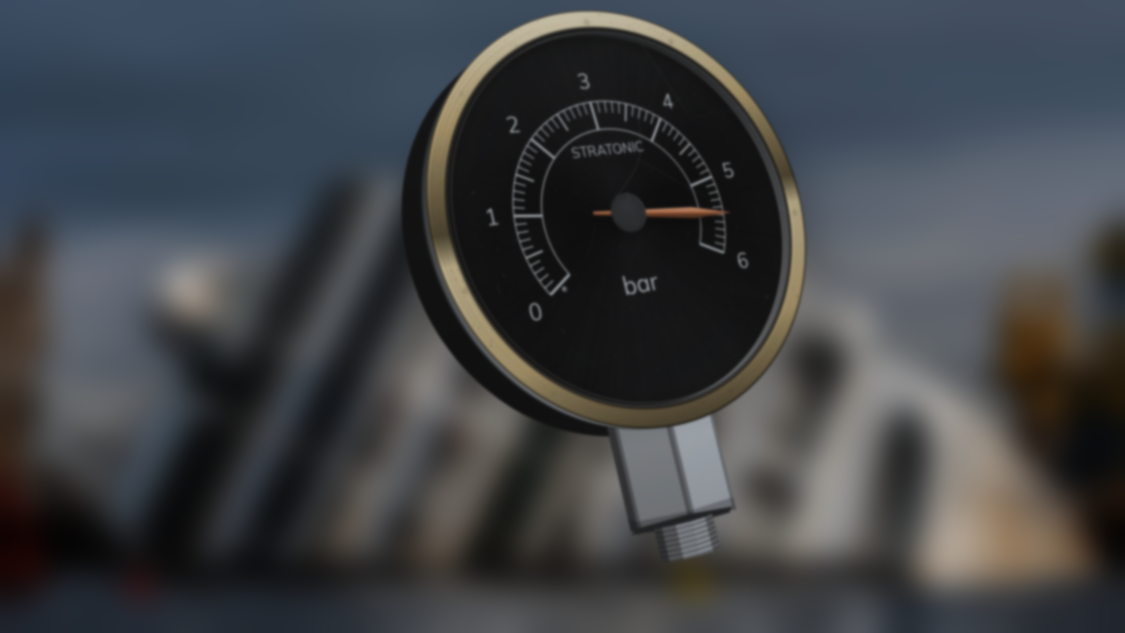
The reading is 5.5 bar
